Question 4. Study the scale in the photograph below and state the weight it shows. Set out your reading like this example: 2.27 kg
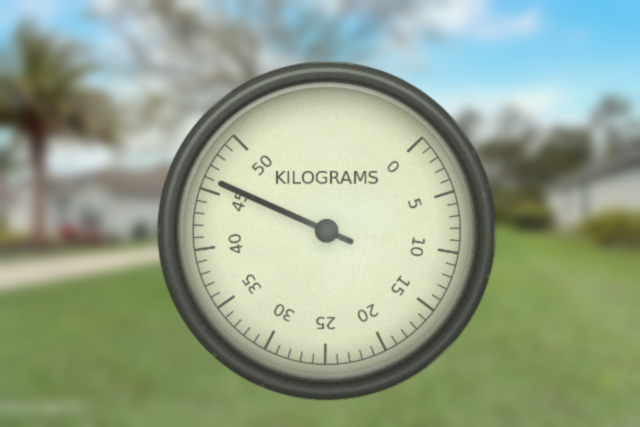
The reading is 46 kg
